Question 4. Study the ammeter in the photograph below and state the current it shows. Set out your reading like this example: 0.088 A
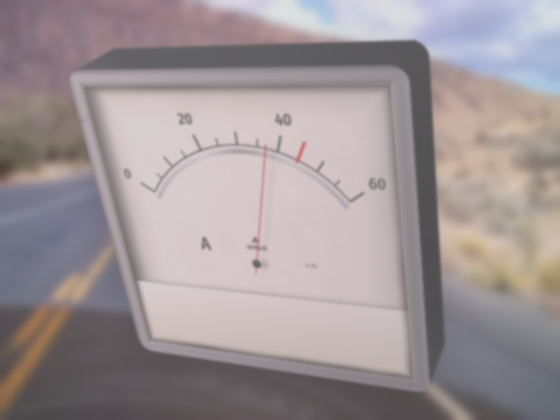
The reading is 37.5 A
